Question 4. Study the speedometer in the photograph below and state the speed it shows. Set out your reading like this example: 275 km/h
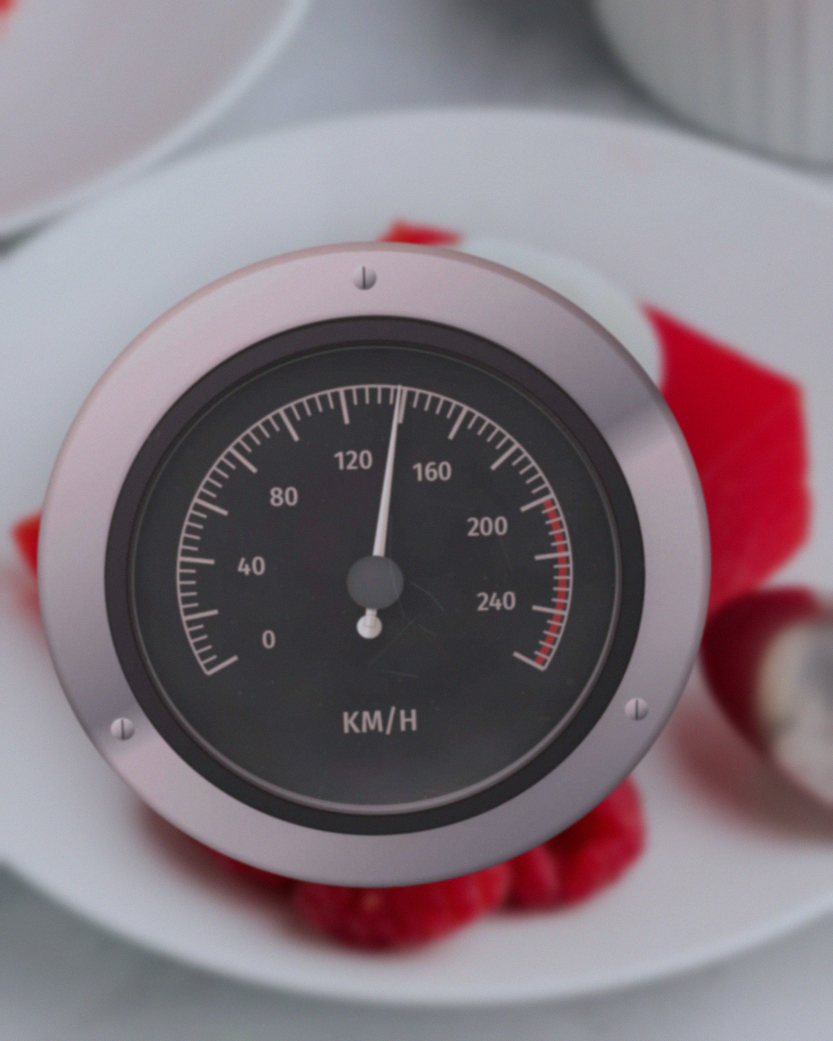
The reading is 138 km/h
